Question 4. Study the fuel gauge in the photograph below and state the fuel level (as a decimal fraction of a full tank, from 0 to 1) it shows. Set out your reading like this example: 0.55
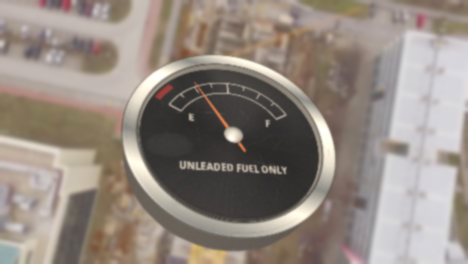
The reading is 0.25
